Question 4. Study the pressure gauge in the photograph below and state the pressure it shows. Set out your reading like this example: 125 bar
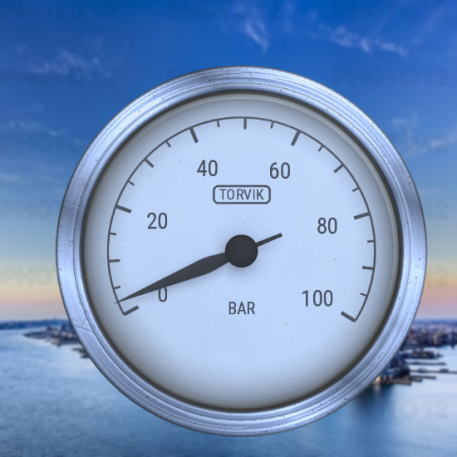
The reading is 2.5 bar
